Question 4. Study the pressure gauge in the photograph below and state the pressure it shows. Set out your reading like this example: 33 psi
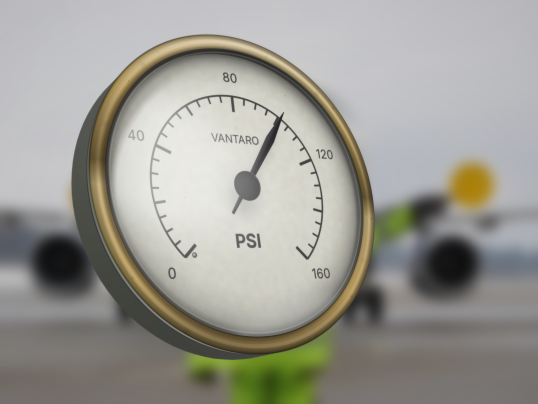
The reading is 100 psi
